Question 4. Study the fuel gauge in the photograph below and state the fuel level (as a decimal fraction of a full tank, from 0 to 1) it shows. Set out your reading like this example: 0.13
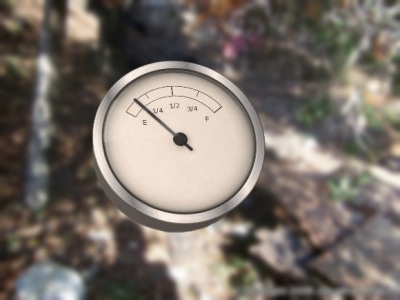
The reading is 0.125
